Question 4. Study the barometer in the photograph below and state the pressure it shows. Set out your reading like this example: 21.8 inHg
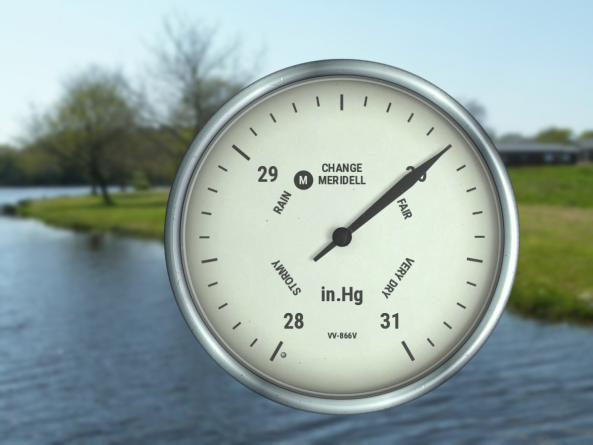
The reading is 30 inHg
